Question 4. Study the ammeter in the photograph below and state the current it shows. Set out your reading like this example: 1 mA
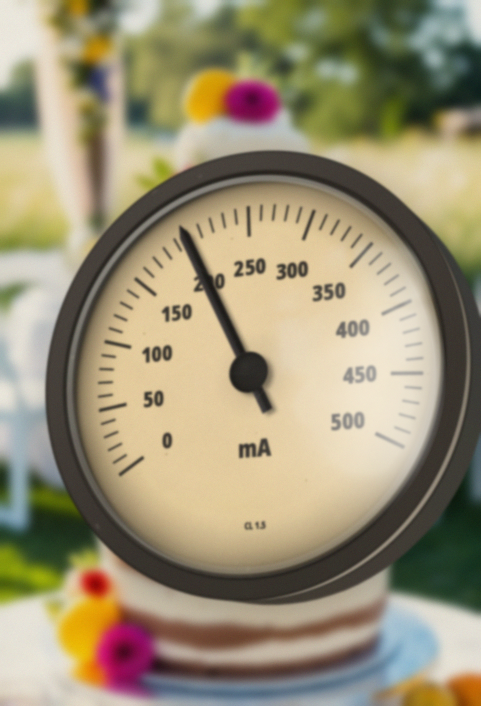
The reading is 200 mA
